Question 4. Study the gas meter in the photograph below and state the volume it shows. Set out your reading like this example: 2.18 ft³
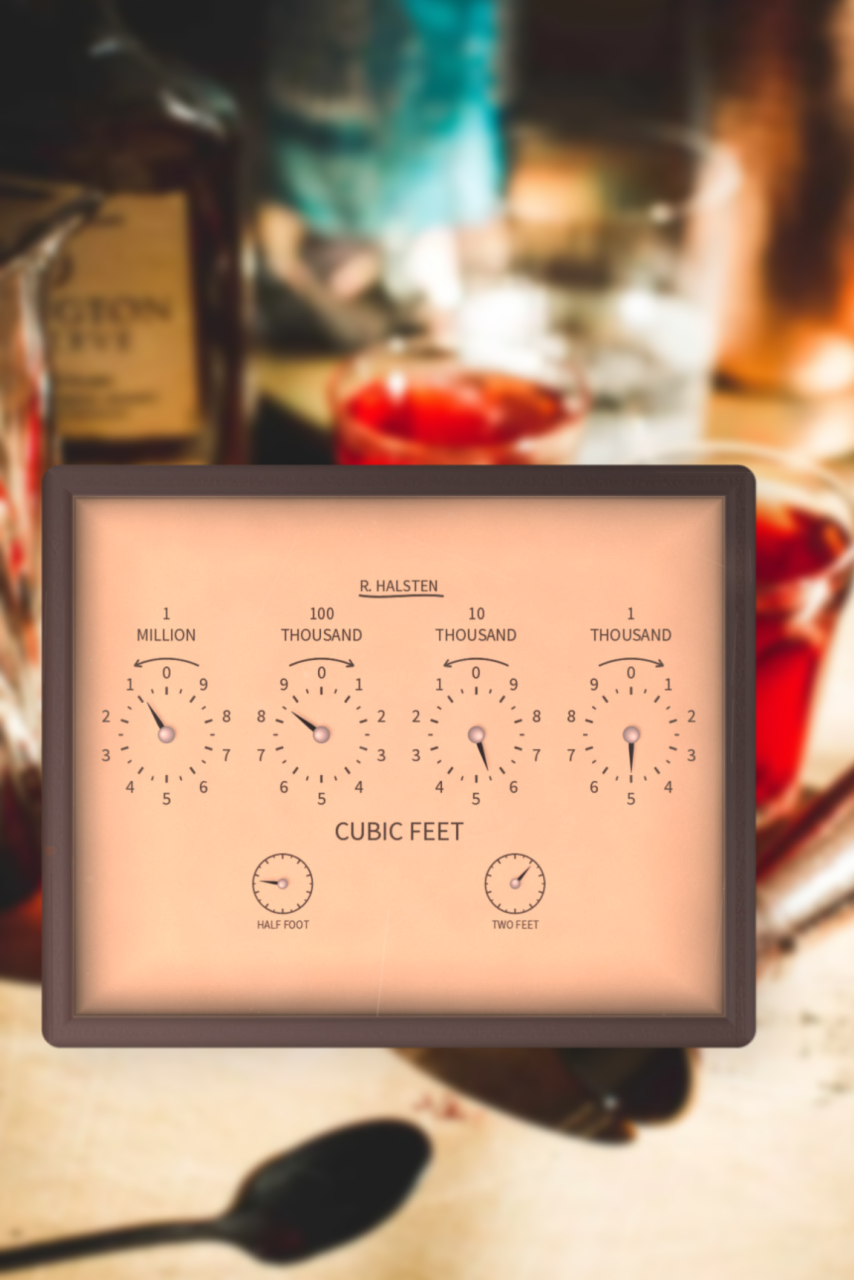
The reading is 85500 ft³
